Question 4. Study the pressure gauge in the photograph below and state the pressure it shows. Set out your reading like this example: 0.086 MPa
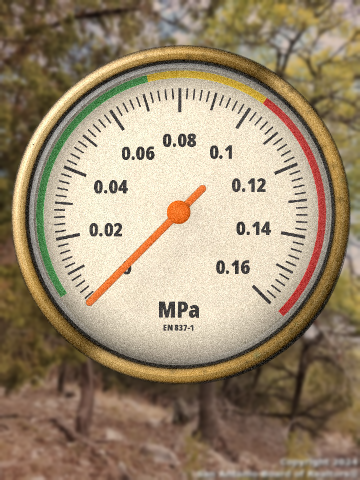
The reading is 0 MPa
